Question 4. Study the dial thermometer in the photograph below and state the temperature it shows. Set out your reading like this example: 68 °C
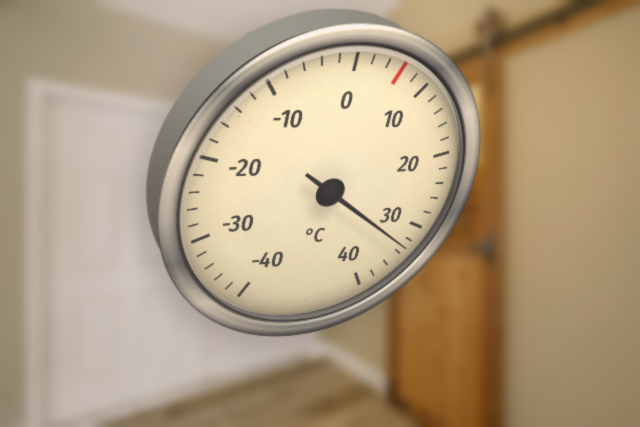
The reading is 33 °C
